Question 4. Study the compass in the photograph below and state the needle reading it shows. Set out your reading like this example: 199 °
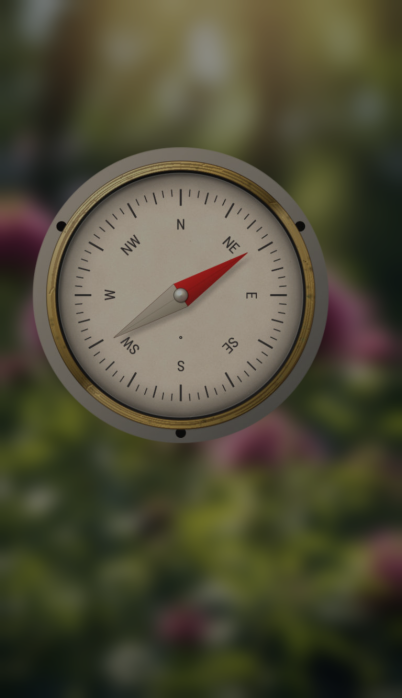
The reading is 57.5 °
